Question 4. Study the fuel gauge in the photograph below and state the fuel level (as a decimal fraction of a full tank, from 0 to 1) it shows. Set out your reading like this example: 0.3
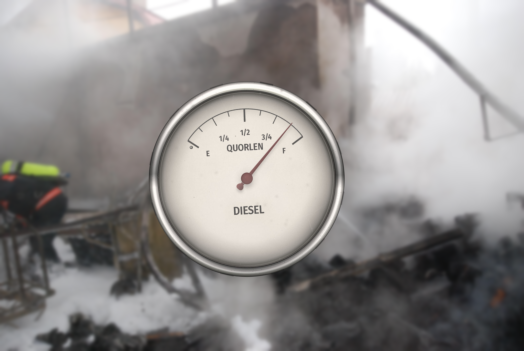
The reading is 0.875
